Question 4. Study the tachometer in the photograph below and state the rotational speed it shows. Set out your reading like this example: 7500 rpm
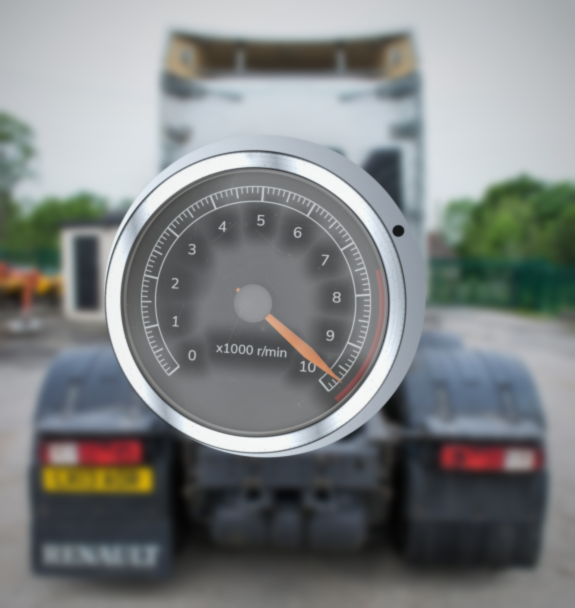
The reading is 9700 rpm
